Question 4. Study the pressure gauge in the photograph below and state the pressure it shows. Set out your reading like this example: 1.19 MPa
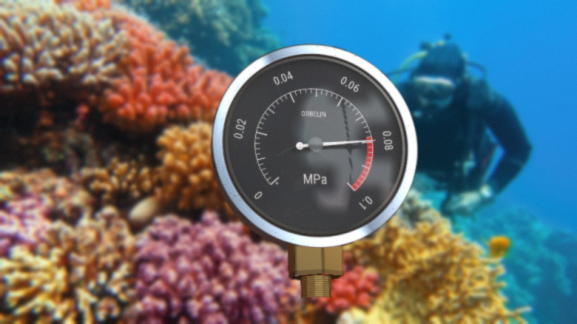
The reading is 0.08 MPa
